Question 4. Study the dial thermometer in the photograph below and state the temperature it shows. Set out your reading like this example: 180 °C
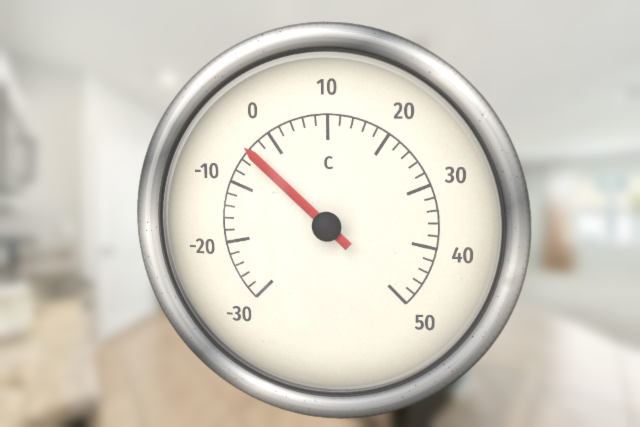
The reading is -4 °C
